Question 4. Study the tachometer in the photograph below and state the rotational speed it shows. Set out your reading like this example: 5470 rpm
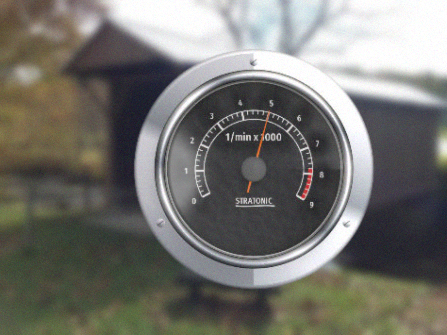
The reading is 5000 rpm
